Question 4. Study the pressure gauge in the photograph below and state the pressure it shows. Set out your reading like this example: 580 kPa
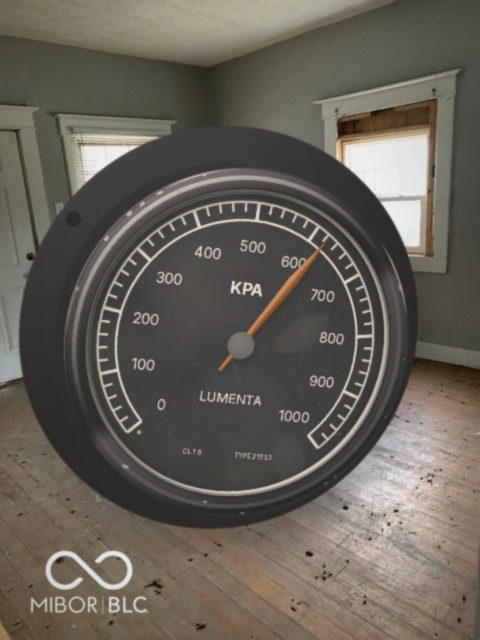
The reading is 620 kPa
